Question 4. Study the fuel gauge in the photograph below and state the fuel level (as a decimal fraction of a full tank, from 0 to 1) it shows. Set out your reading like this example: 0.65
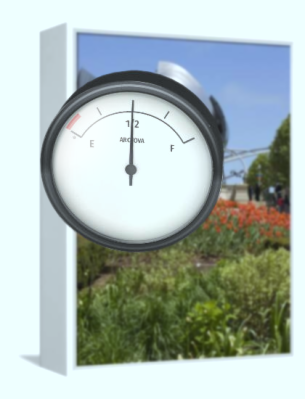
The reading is 0.5
